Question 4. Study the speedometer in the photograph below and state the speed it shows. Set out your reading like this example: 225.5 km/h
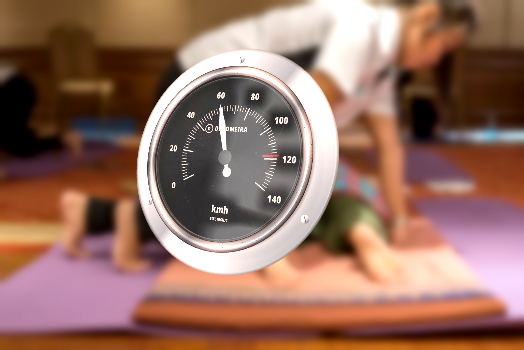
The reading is 60 km/h
